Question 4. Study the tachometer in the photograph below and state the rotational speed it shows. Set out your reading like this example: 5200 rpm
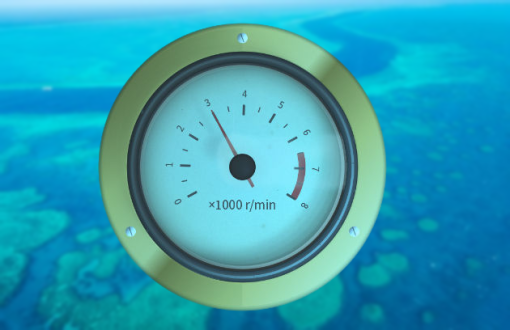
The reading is 3000 rpm
